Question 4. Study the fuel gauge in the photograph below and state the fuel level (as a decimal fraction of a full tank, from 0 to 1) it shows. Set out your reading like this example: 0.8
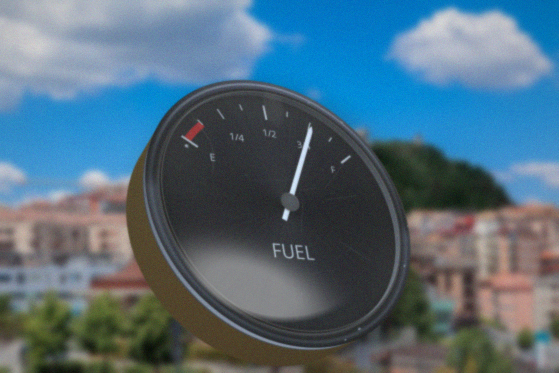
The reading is 0.75
